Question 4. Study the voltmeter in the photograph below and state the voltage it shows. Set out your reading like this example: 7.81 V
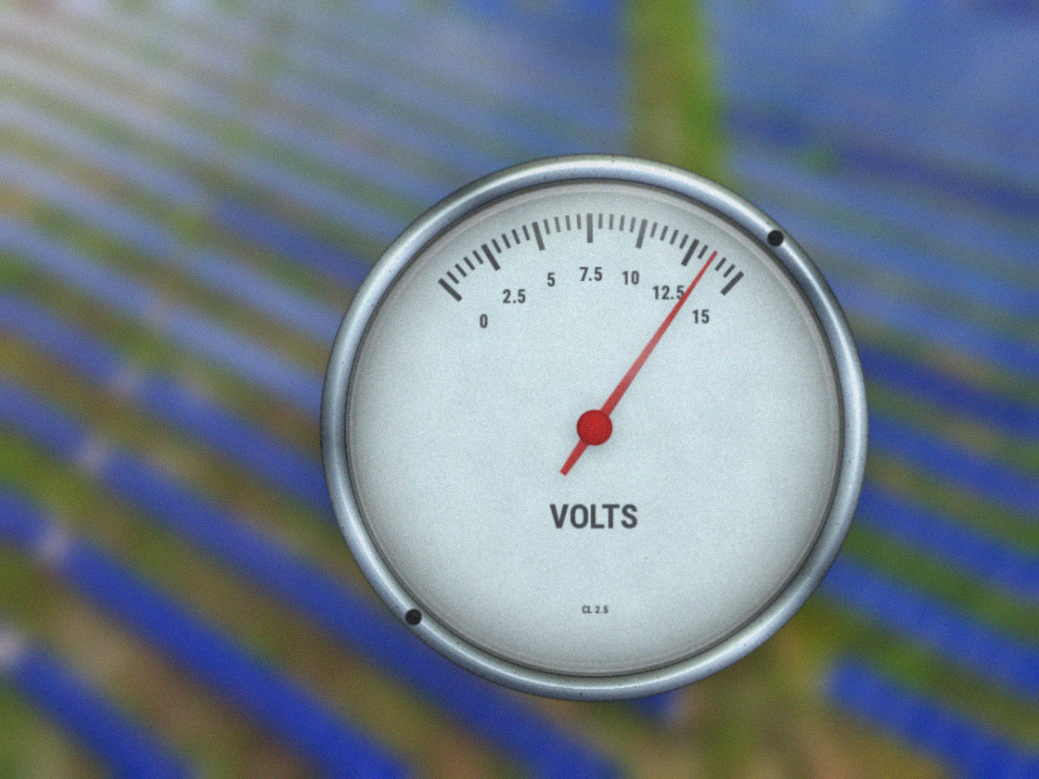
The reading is 13.5 V
